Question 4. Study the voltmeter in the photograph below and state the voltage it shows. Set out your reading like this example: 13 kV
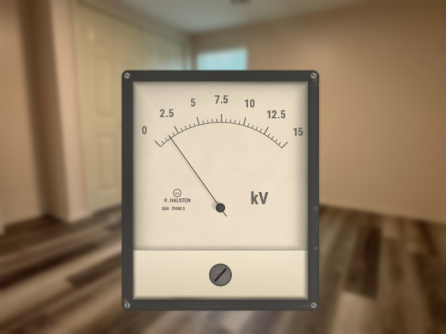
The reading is 1.5 kV
